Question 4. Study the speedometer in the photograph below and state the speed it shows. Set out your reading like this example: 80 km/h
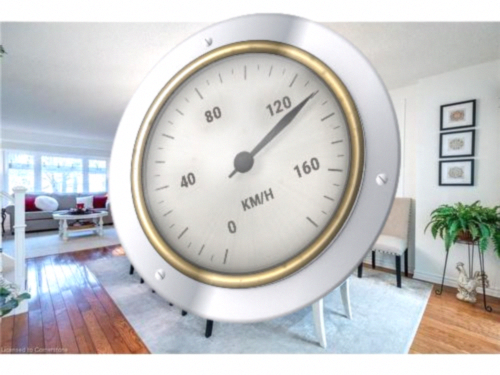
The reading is 130 km/h
